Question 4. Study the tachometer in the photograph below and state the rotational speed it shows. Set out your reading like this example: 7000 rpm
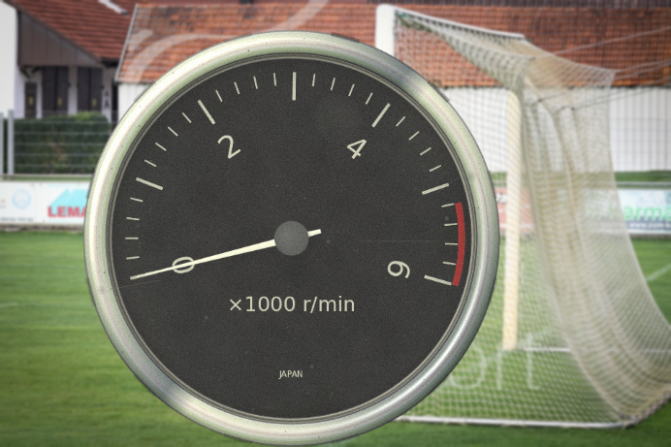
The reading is 0 rpm
